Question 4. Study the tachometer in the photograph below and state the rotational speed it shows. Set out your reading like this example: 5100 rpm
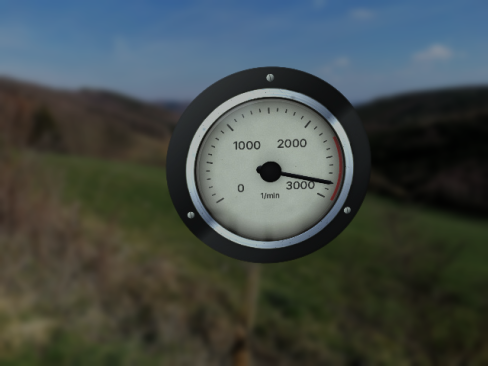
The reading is 2800 rpm
